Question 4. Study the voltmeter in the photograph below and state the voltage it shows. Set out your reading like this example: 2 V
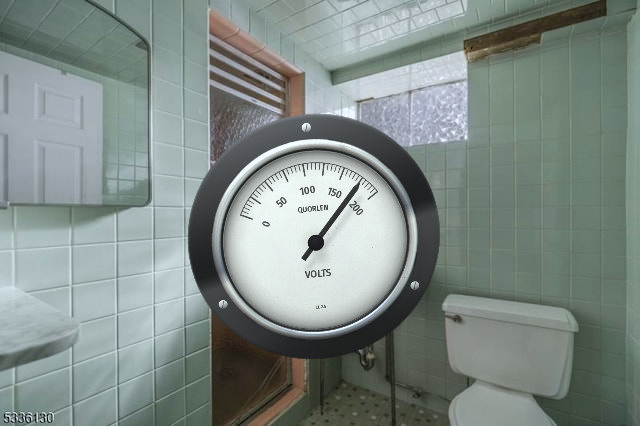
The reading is 175 V
